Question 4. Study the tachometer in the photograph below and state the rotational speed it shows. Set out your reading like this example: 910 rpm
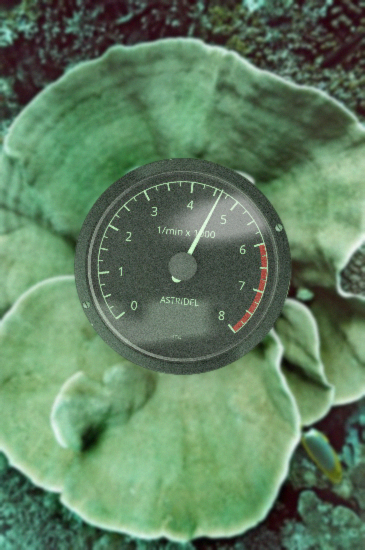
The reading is 4625 rpm
